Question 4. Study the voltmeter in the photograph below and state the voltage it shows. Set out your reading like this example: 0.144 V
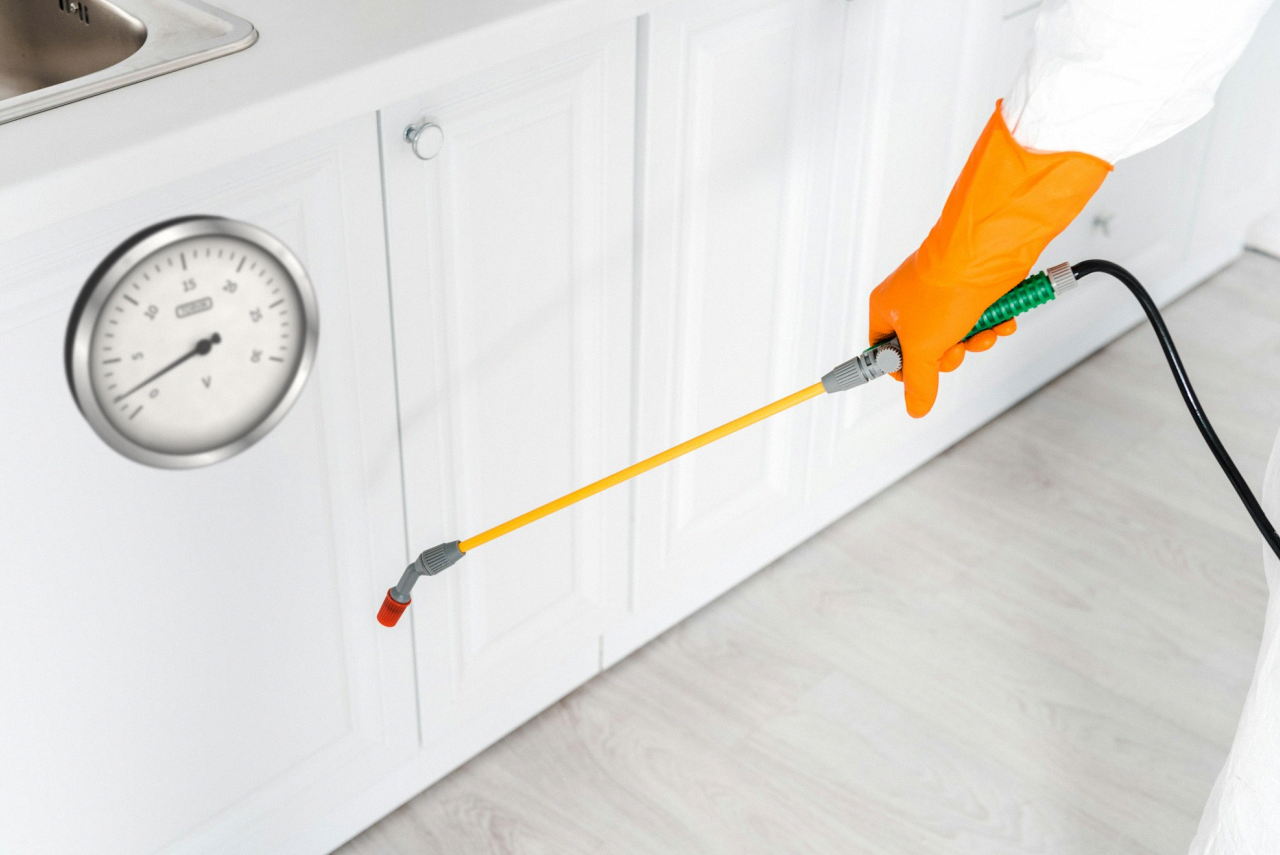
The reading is 2 V
